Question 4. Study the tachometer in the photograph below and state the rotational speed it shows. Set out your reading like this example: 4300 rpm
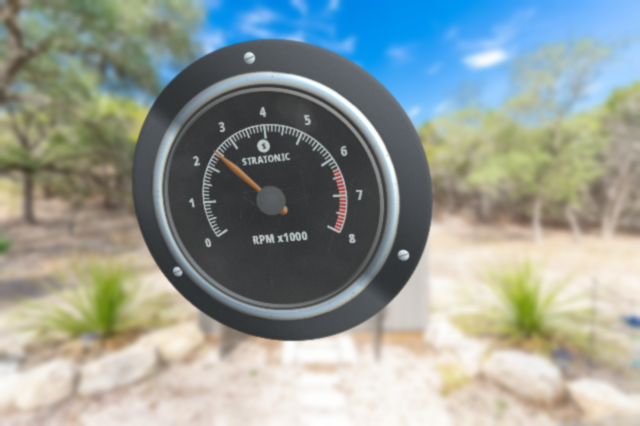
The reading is 2500 rpm
